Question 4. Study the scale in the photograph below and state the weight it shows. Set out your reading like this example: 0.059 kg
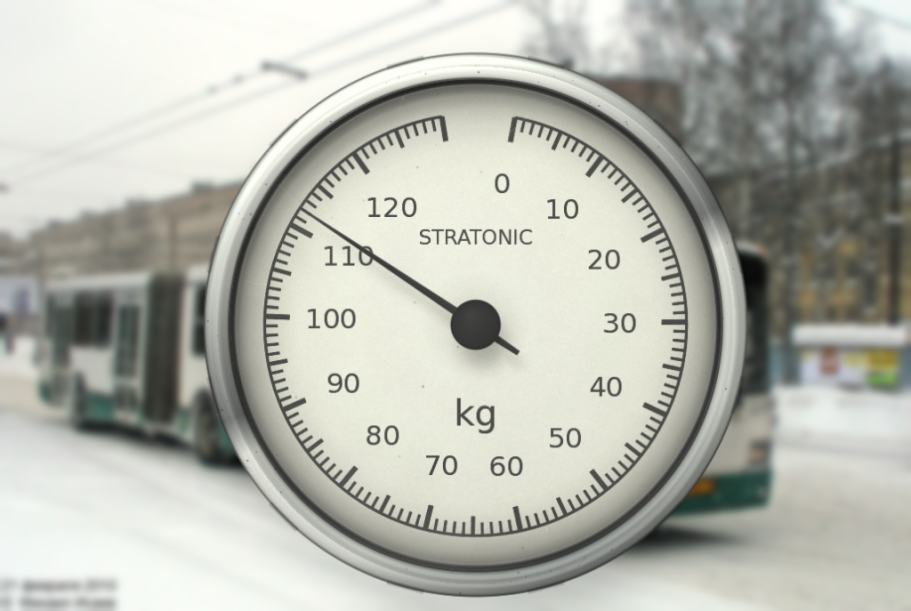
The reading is 112 kg
